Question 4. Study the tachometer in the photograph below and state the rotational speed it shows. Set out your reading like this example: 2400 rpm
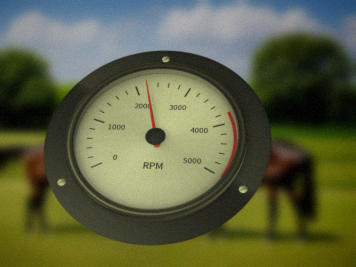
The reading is 2200 rpm
